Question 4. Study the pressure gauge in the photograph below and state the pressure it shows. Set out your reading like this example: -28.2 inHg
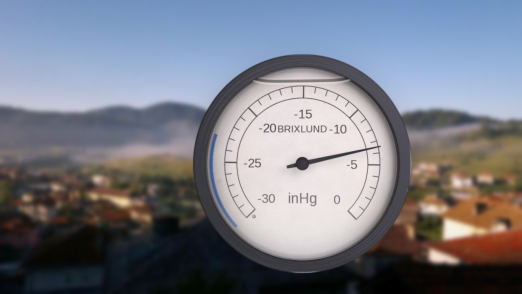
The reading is -6.5 inHg
